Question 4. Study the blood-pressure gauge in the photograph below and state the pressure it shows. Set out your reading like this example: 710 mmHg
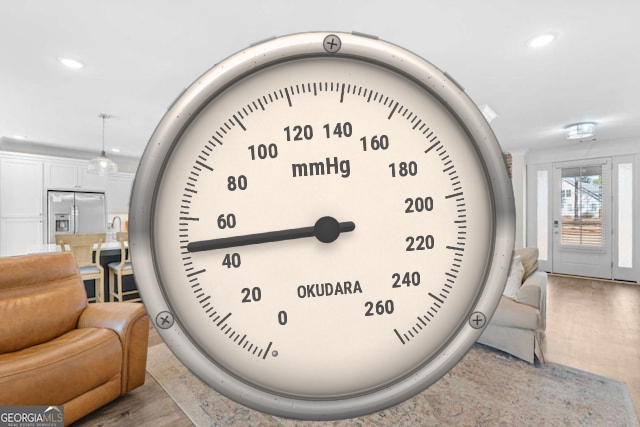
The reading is 50 mmHg
